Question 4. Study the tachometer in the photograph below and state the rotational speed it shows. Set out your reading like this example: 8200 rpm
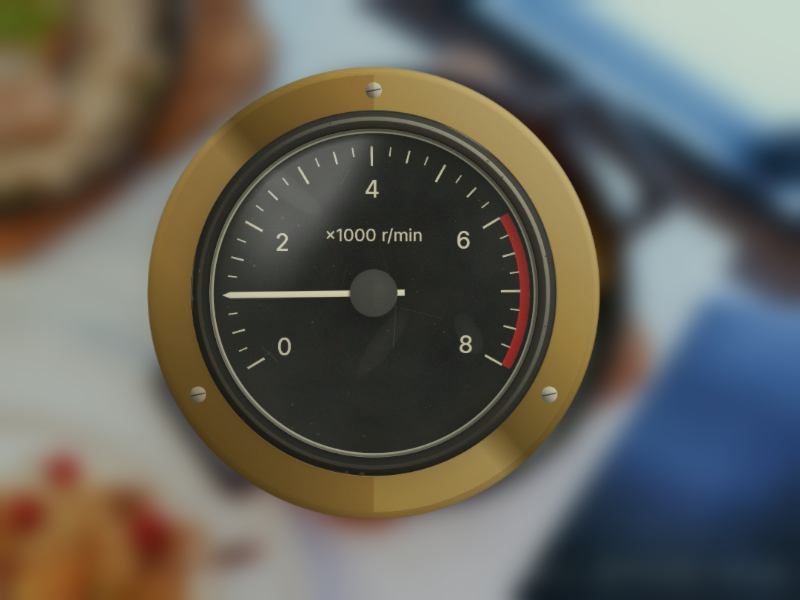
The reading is 1000 rpm
